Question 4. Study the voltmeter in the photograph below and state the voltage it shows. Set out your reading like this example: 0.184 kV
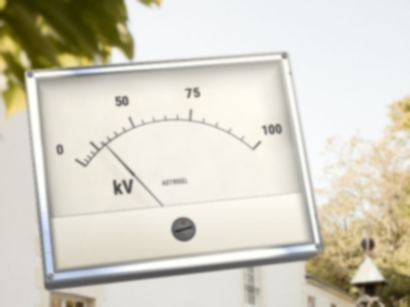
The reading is 30 kV
